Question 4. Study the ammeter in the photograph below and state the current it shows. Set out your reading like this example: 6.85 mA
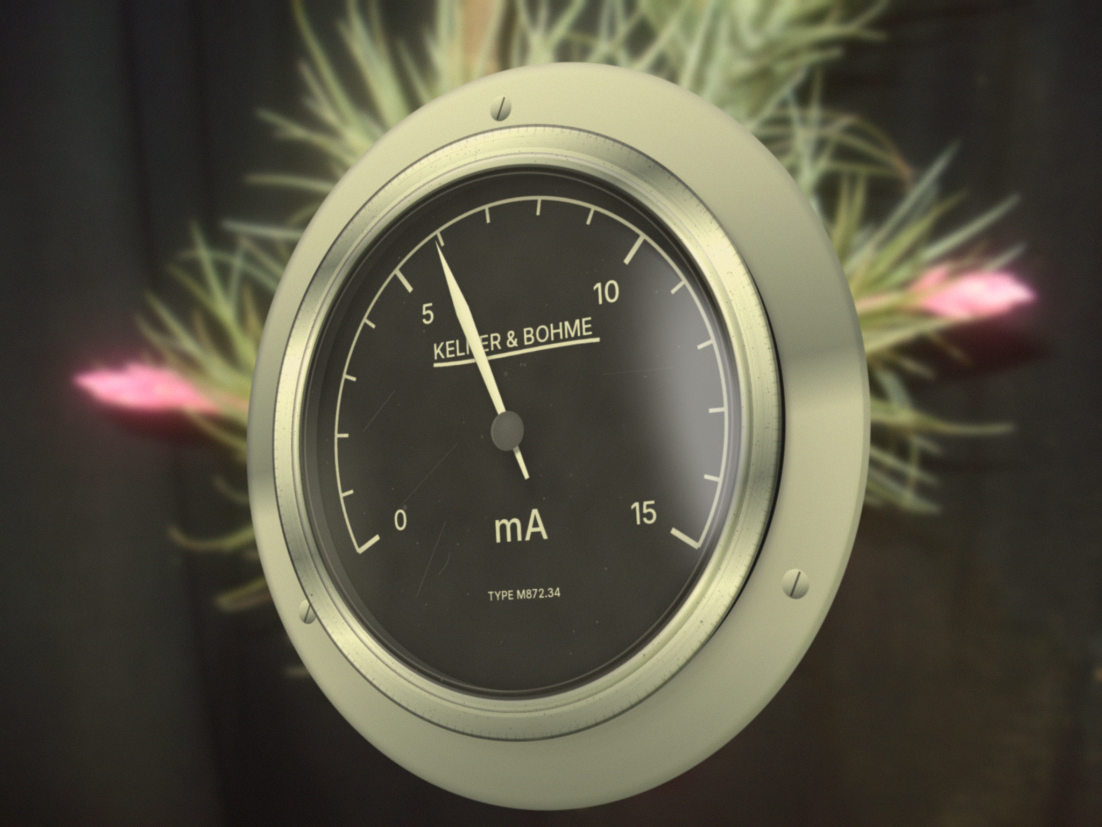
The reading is 6 mA
